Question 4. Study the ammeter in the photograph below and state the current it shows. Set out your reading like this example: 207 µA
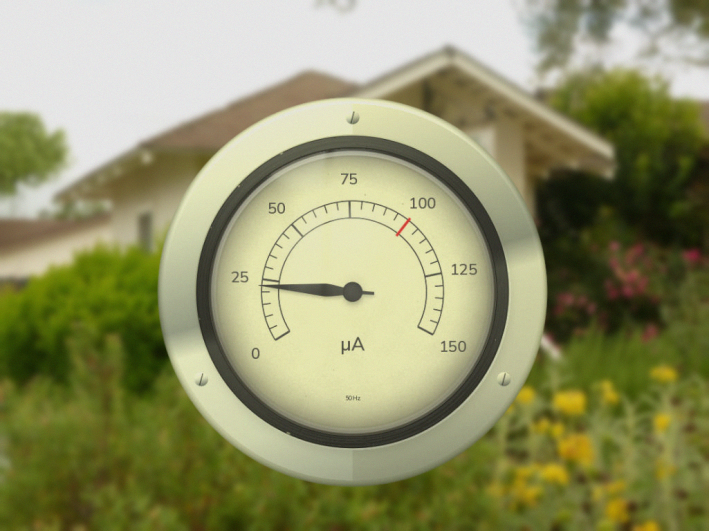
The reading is 22.5 µA
